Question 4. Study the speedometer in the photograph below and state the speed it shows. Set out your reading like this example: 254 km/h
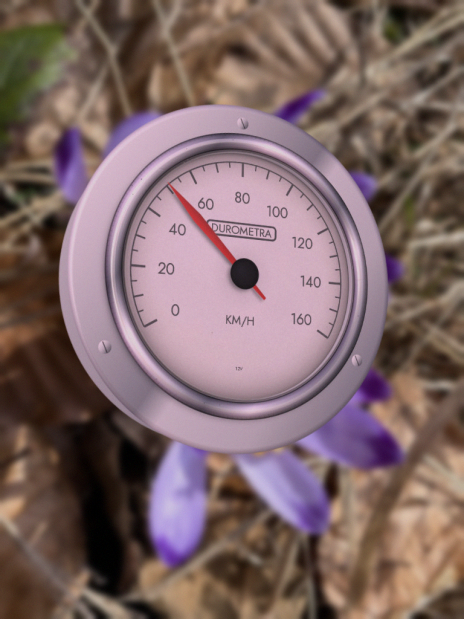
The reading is 50 km/h
